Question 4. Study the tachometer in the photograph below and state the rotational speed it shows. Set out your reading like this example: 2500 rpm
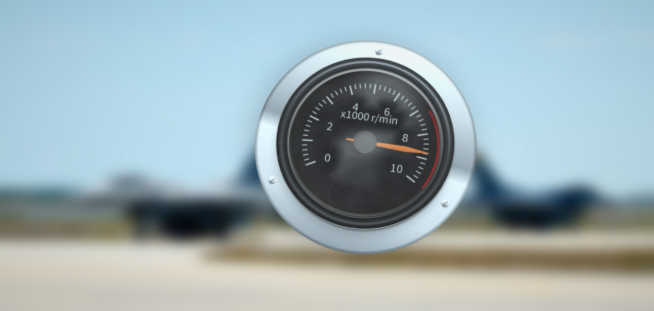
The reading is 8800 rpm
